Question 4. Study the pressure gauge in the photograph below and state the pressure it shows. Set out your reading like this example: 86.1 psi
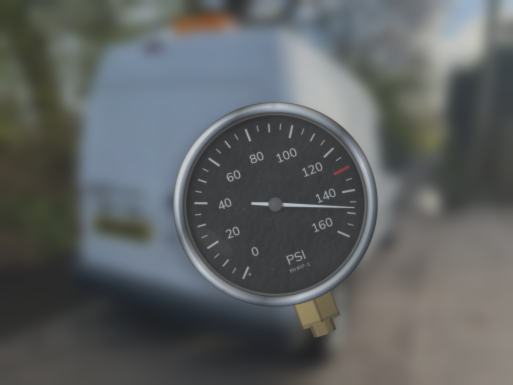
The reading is 147.5 psi
